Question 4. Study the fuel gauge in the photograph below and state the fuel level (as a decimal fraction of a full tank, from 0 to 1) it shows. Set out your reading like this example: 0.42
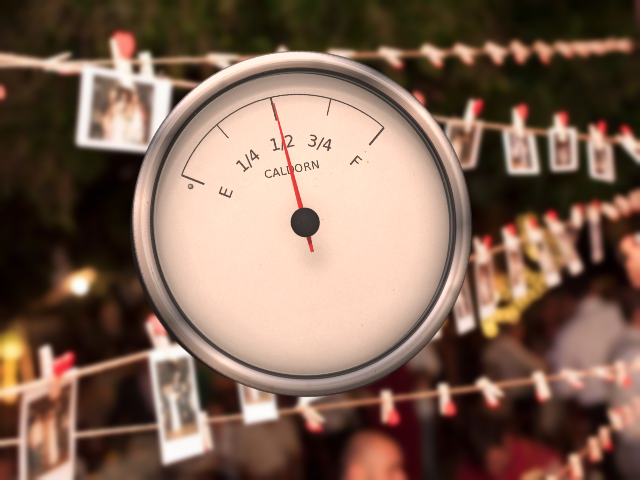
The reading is 0.5
